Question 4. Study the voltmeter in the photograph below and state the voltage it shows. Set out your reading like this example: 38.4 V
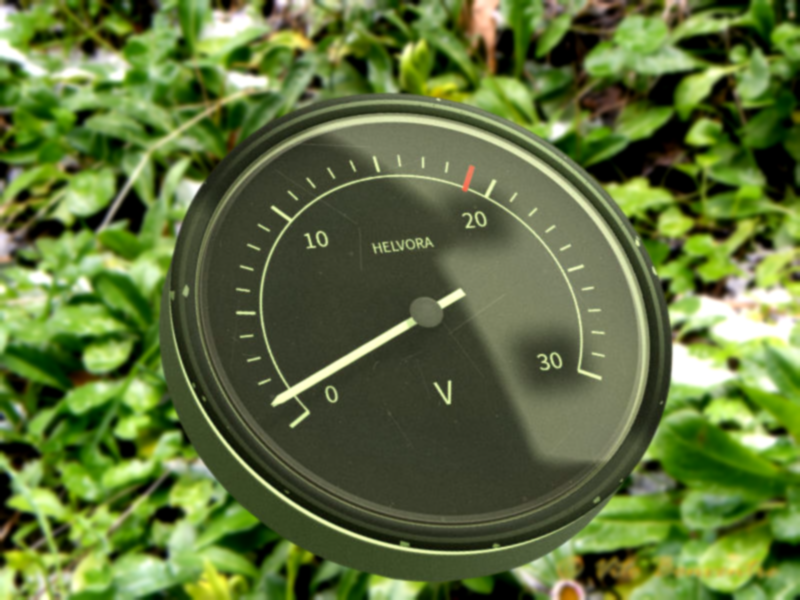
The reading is 1 V
